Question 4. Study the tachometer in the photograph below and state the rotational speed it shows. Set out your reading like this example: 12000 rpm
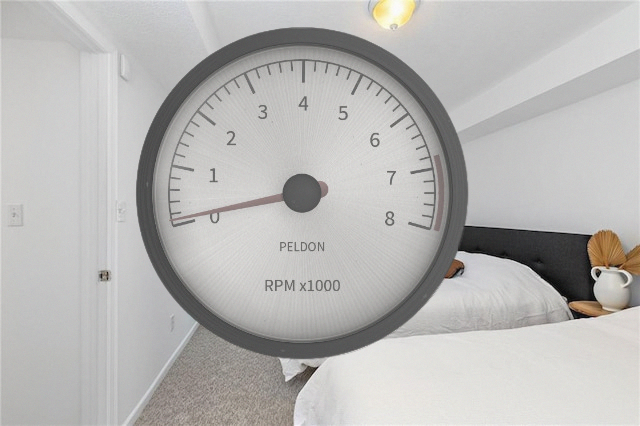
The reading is 100 rpm
